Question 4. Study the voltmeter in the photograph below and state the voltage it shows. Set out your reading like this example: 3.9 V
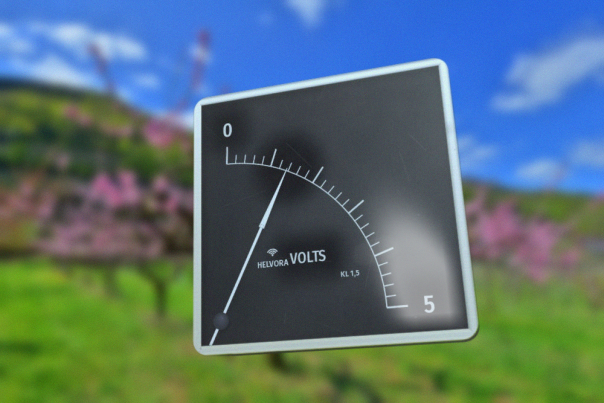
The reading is 1.4 V
